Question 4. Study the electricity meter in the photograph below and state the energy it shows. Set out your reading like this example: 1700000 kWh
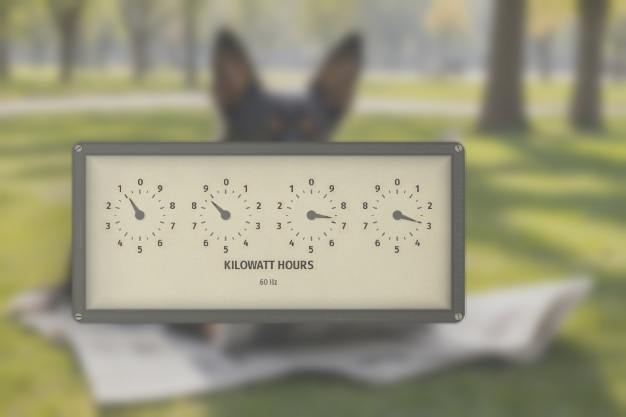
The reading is 873 kWh
